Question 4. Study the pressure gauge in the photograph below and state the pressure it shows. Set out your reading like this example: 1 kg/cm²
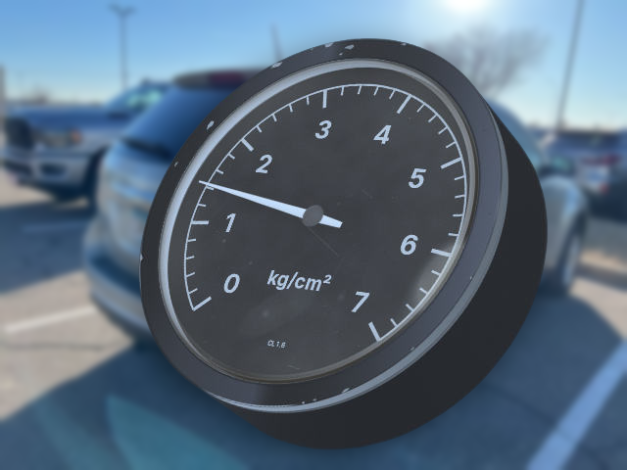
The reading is 1.4 kg/cm²
